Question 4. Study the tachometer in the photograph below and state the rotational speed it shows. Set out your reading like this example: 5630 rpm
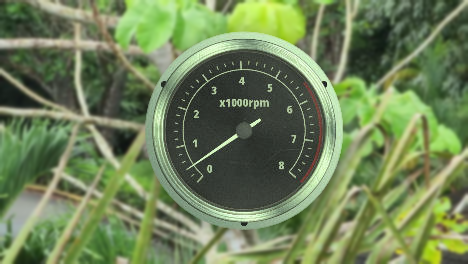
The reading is 400 rpm
